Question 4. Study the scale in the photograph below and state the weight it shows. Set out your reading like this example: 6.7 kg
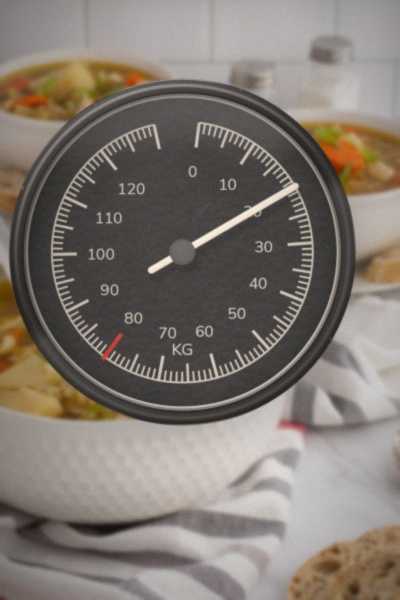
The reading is 20 kg
